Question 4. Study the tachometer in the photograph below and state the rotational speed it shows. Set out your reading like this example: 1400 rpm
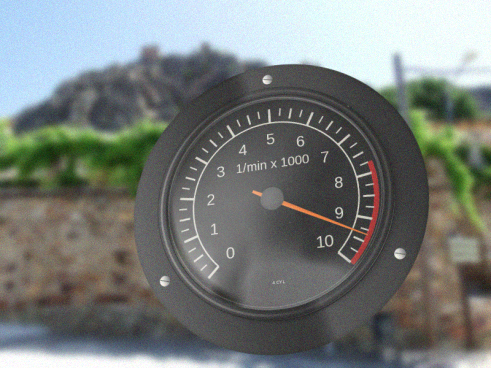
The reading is 9375 rpm
